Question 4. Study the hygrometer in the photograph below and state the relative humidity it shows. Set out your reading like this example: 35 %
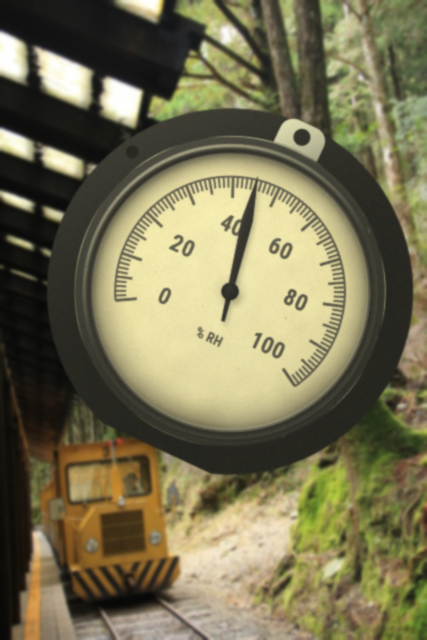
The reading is 45 %
